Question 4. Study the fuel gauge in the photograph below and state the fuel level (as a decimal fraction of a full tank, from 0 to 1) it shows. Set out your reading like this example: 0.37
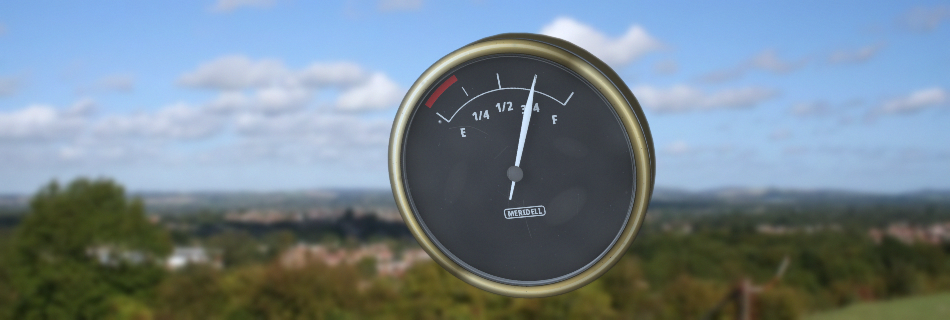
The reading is 0.75
